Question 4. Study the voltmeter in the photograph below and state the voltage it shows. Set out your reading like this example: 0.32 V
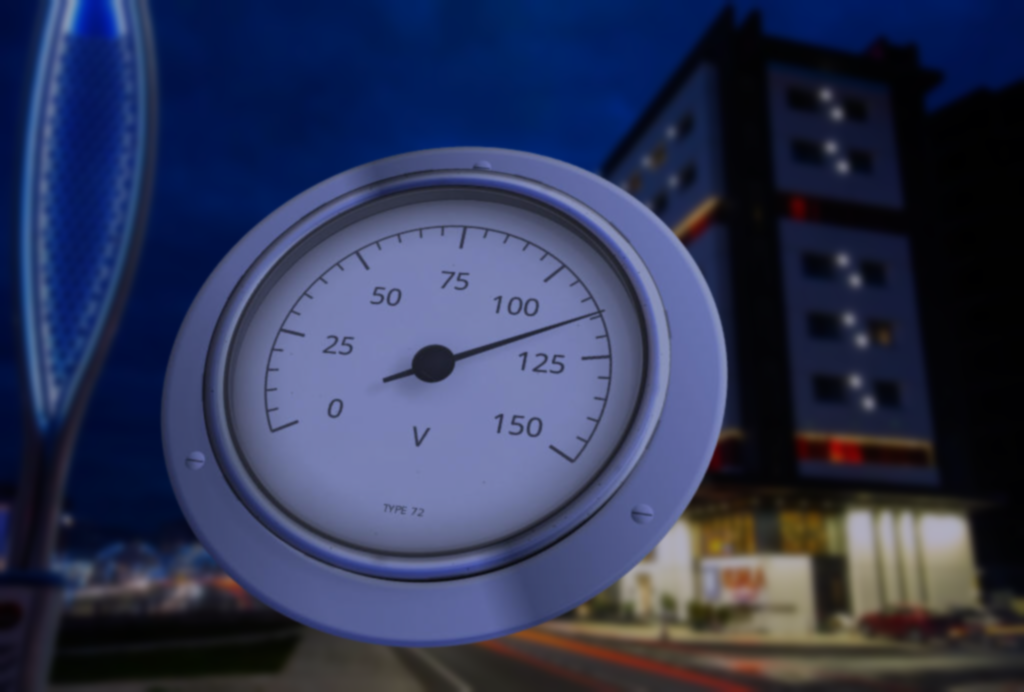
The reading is 115 V
